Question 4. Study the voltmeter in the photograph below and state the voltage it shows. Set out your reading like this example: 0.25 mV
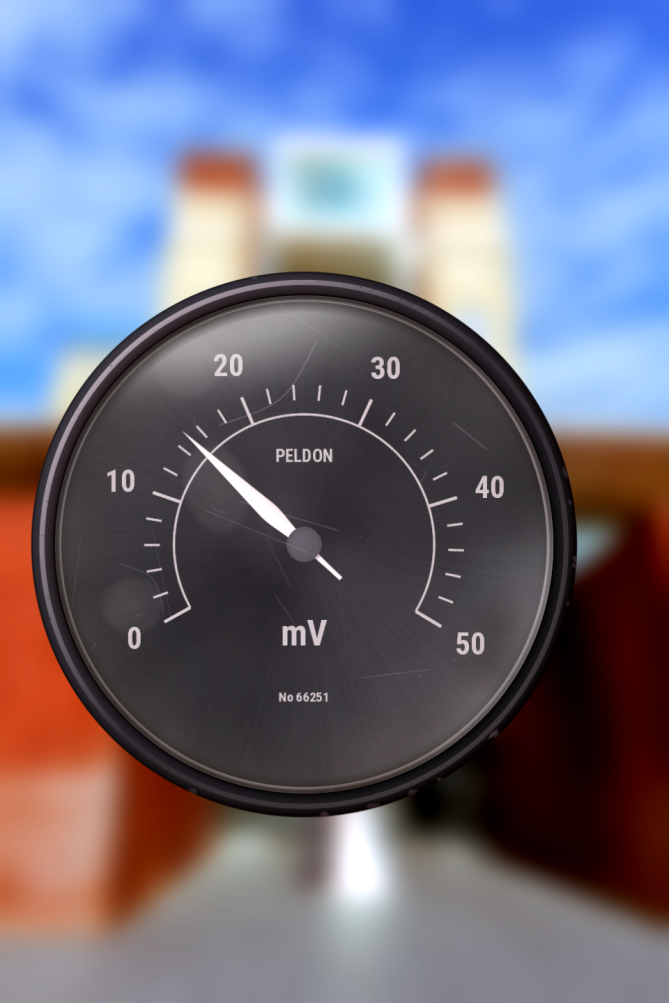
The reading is 15 mV
